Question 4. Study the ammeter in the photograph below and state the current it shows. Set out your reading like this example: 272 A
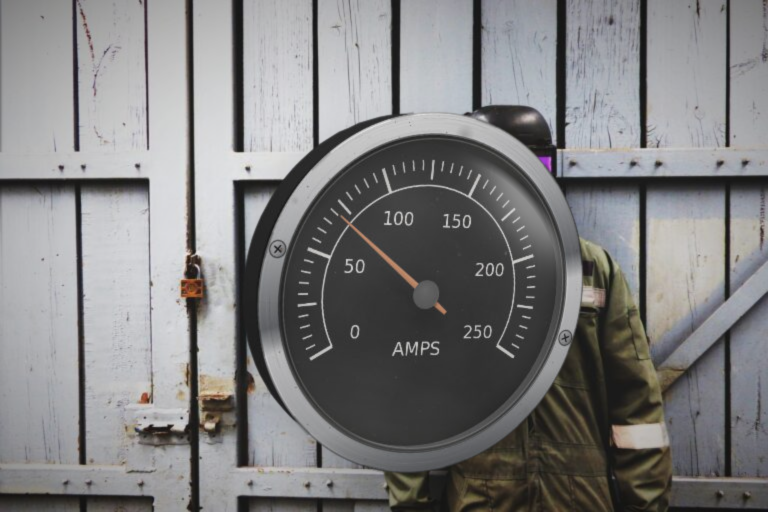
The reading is 70 A
